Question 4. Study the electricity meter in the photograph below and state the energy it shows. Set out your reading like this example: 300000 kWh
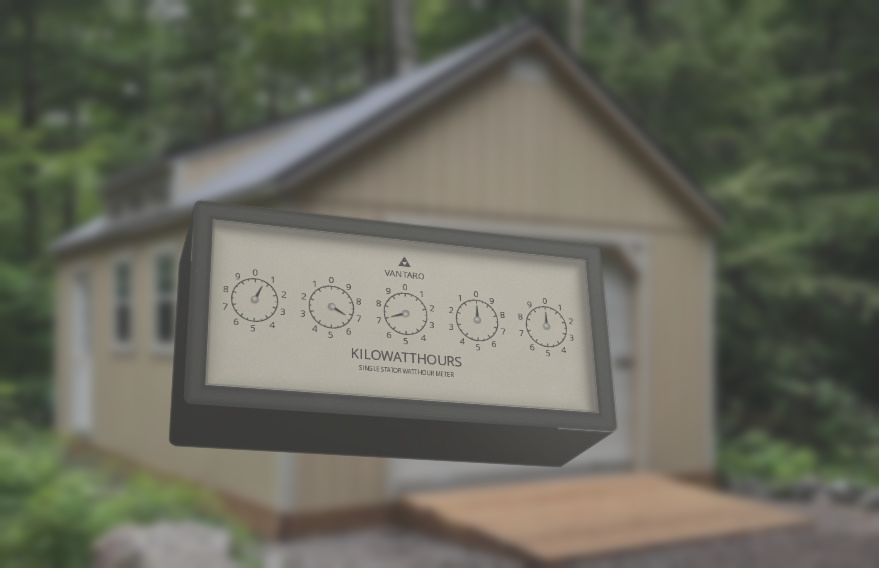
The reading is 6700 kWh
